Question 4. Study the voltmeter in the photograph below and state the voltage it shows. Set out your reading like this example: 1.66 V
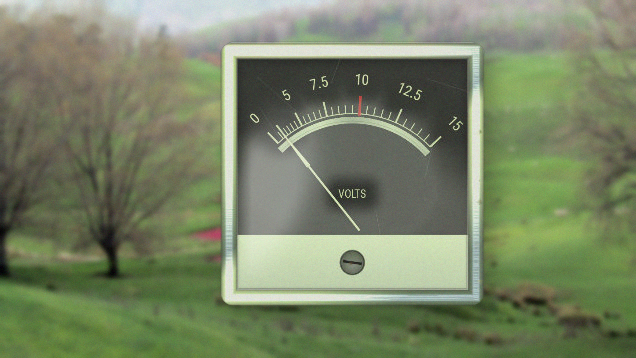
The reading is 2.5 V
